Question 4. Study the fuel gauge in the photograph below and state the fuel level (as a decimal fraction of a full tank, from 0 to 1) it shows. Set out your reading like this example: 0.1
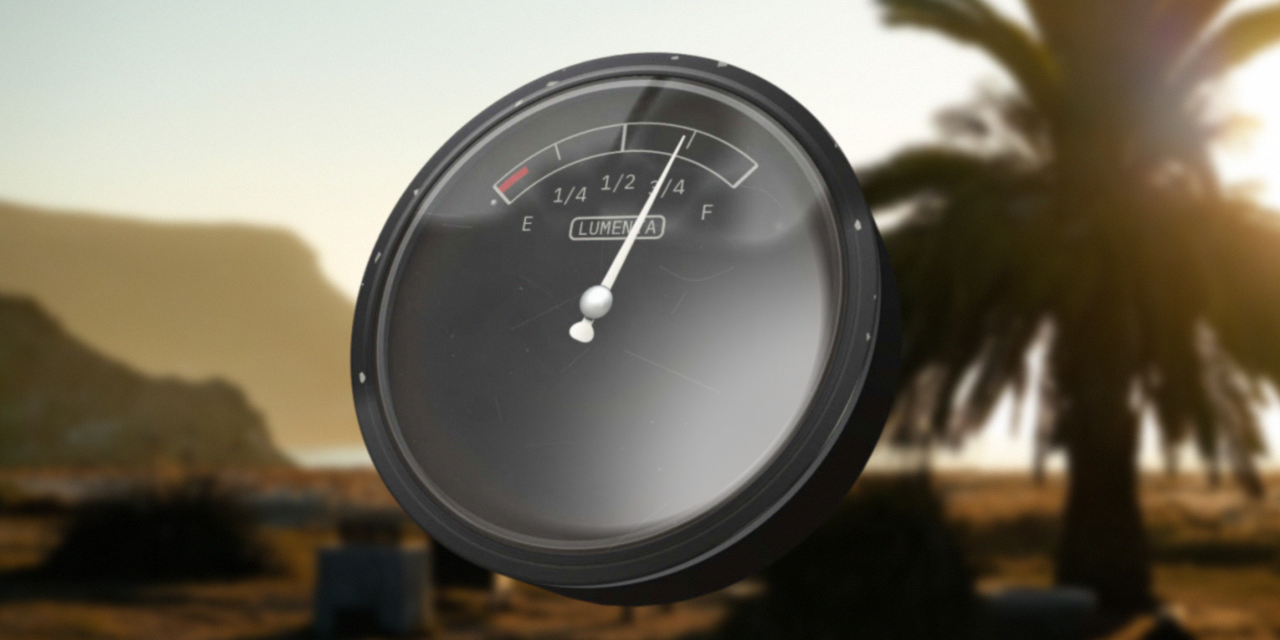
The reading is 0.75
